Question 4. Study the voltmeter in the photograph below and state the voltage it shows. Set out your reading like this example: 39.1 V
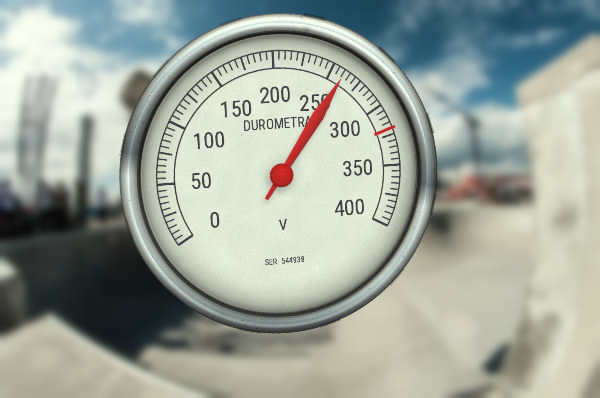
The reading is 260 V
